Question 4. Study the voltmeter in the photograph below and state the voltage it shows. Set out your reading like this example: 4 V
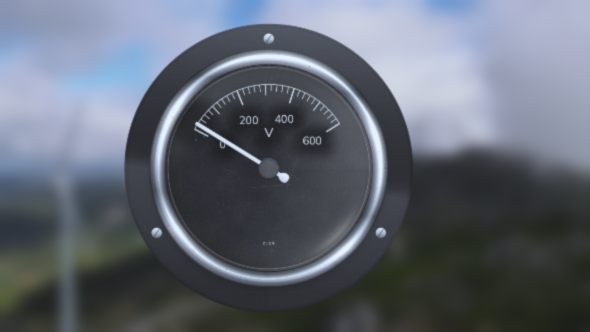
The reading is 20 V
